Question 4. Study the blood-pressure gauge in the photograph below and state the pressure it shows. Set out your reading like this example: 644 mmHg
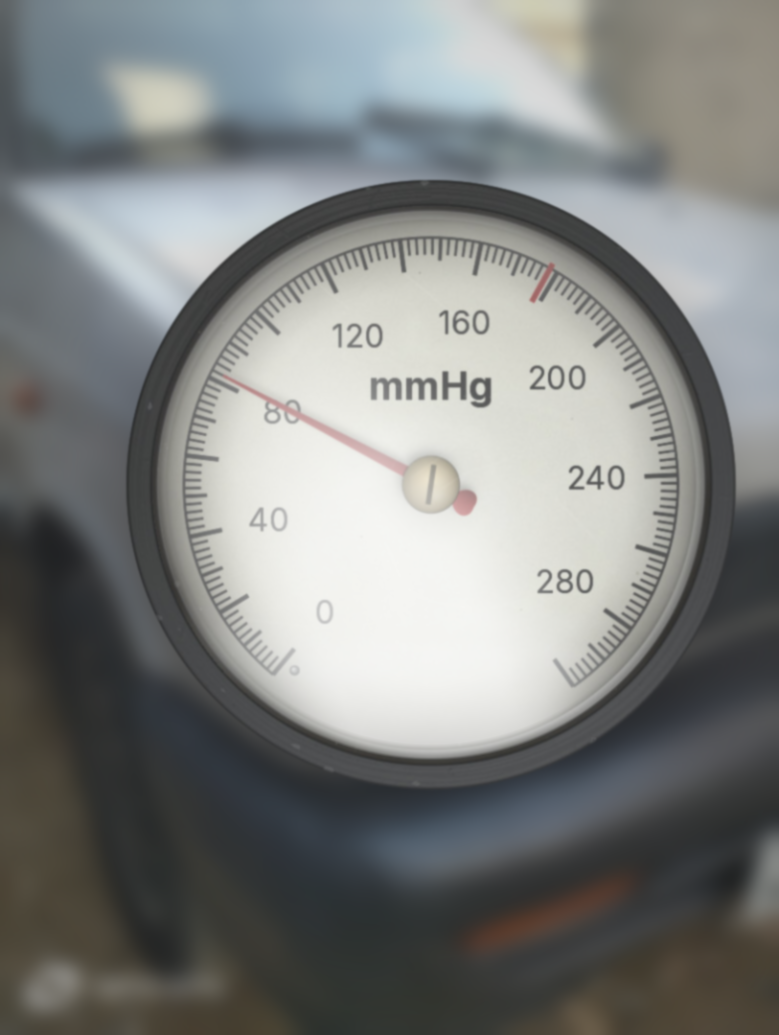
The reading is 82 mmHg
